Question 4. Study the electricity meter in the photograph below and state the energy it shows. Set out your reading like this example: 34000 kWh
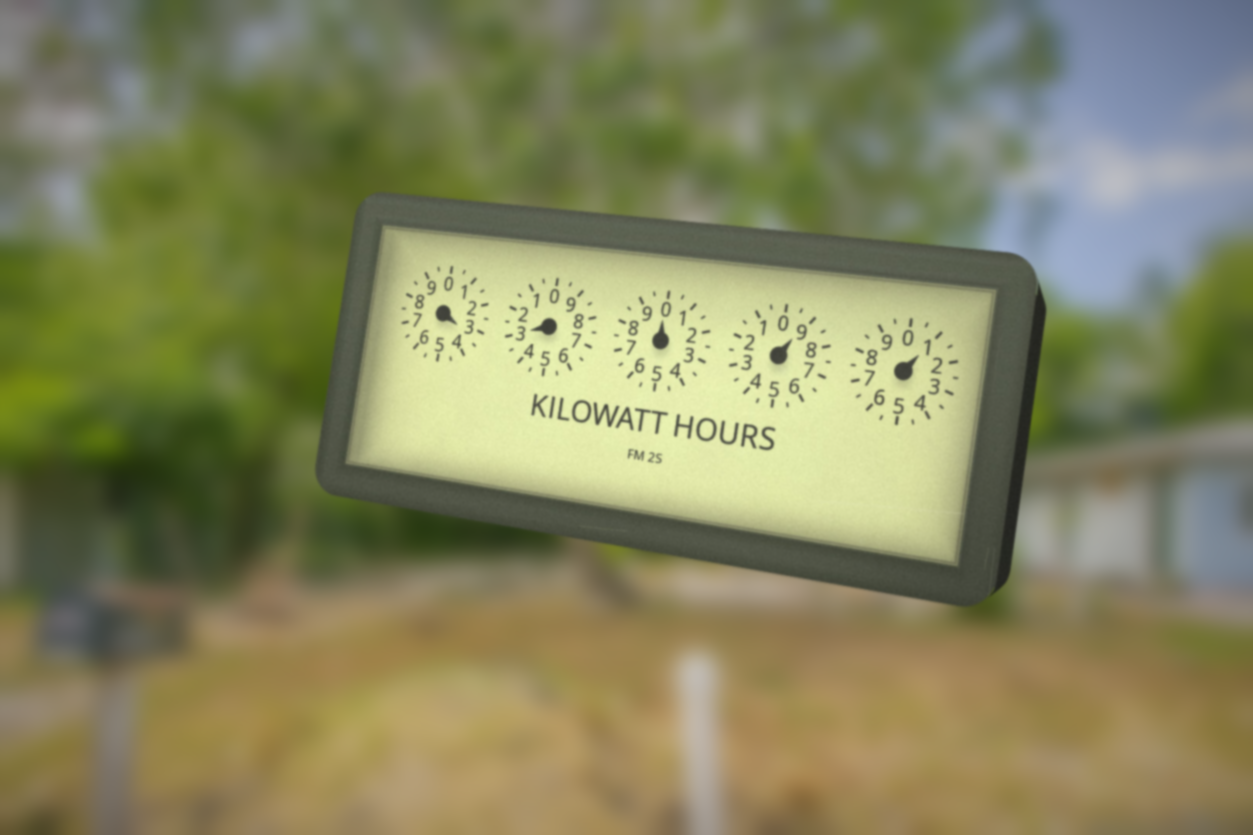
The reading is 32991 kWh
